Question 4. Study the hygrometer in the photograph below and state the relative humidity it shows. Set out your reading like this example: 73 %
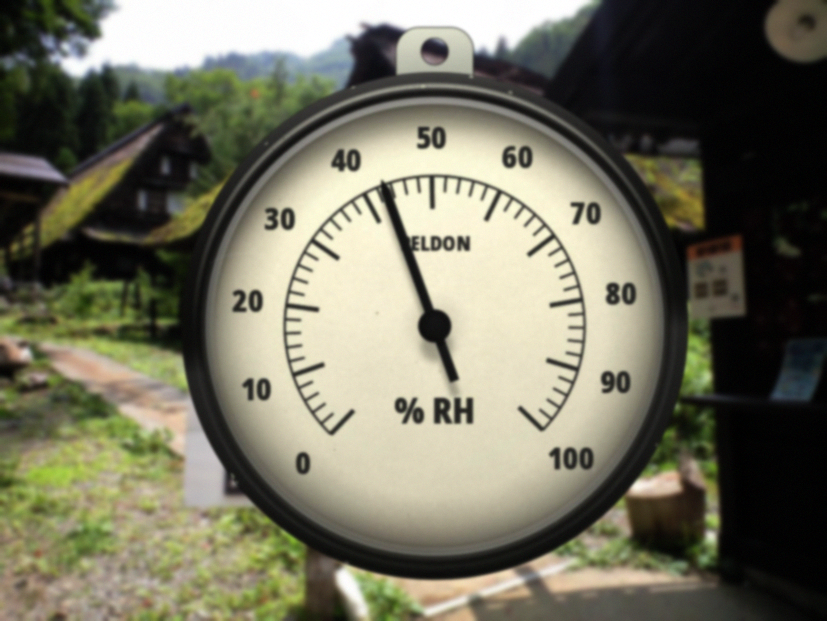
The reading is 43 %
